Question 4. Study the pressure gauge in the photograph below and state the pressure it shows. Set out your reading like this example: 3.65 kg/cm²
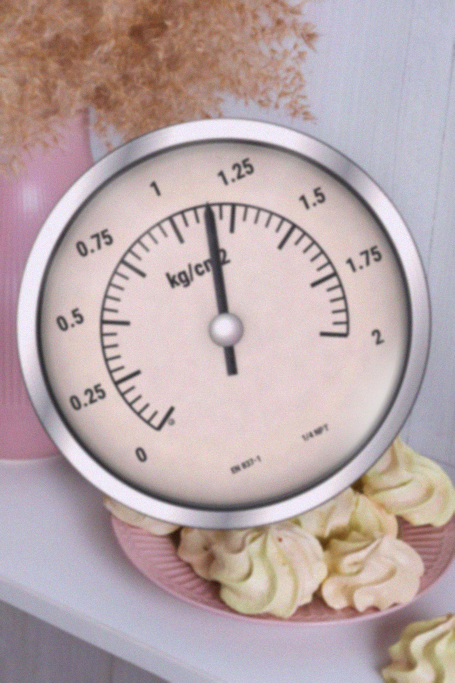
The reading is 1.15 kg/cm²
